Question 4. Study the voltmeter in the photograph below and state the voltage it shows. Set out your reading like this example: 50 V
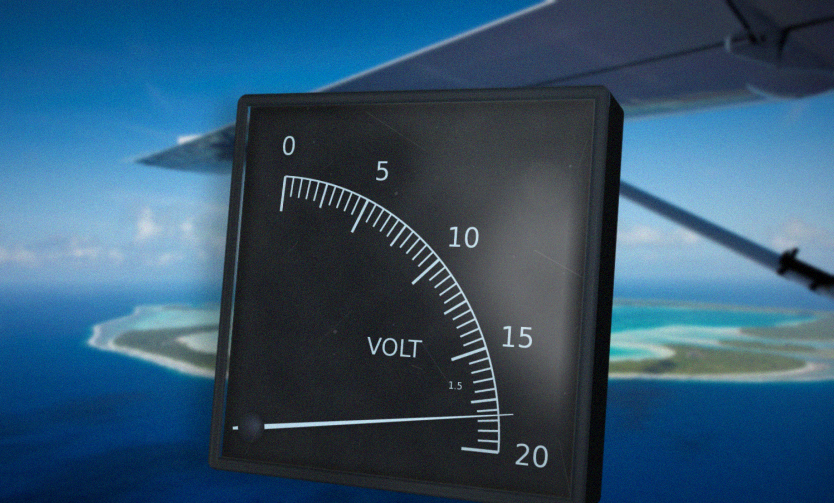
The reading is 18.25 V
